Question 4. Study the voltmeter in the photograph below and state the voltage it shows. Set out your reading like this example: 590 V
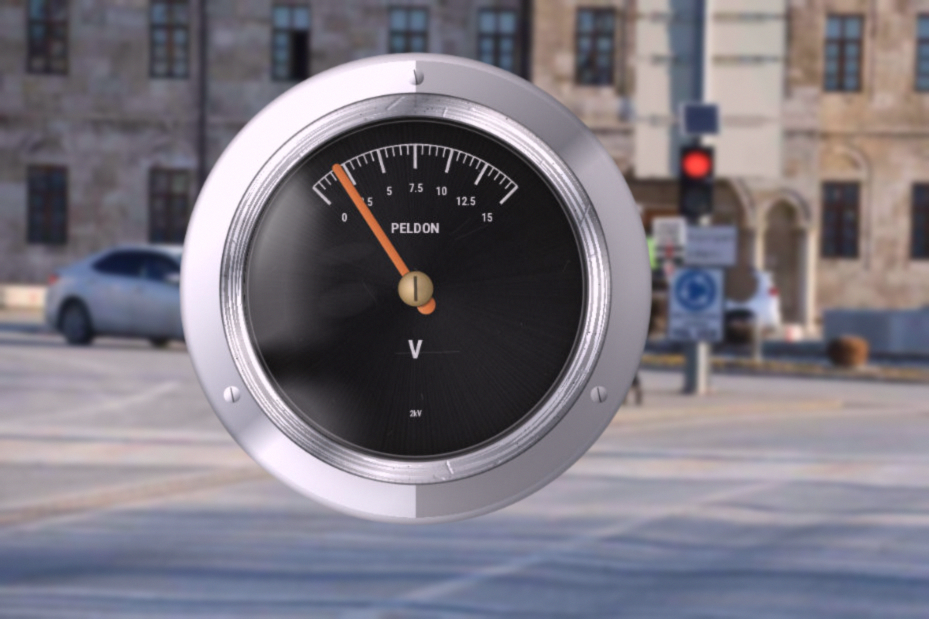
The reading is 2 V
